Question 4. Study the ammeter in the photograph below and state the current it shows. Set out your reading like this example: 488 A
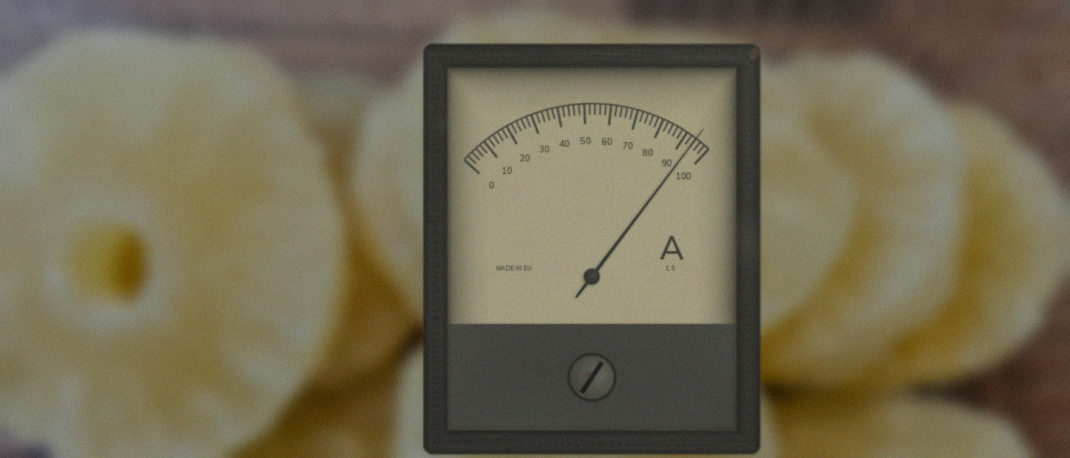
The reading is 94 A
